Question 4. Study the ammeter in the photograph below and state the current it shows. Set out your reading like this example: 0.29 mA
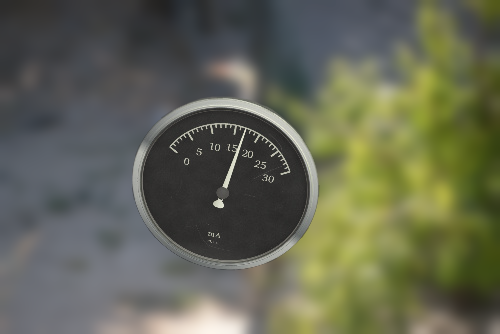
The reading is 17 mA
